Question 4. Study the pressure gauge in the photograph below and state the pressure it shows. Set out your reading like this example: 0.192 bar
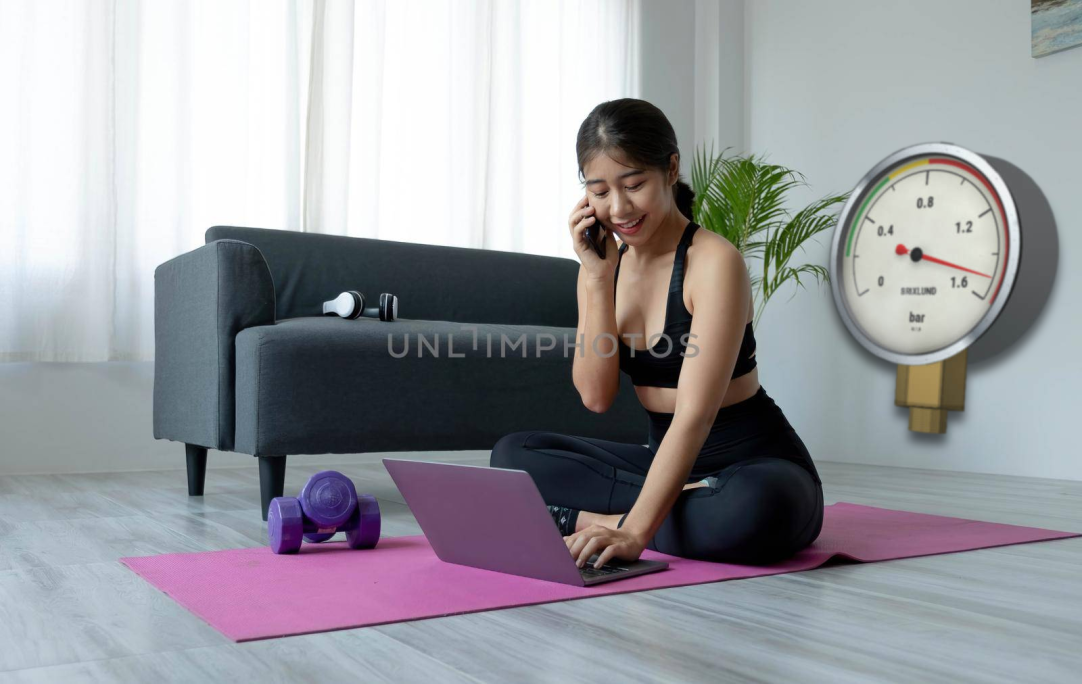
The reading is 1.5 bar
